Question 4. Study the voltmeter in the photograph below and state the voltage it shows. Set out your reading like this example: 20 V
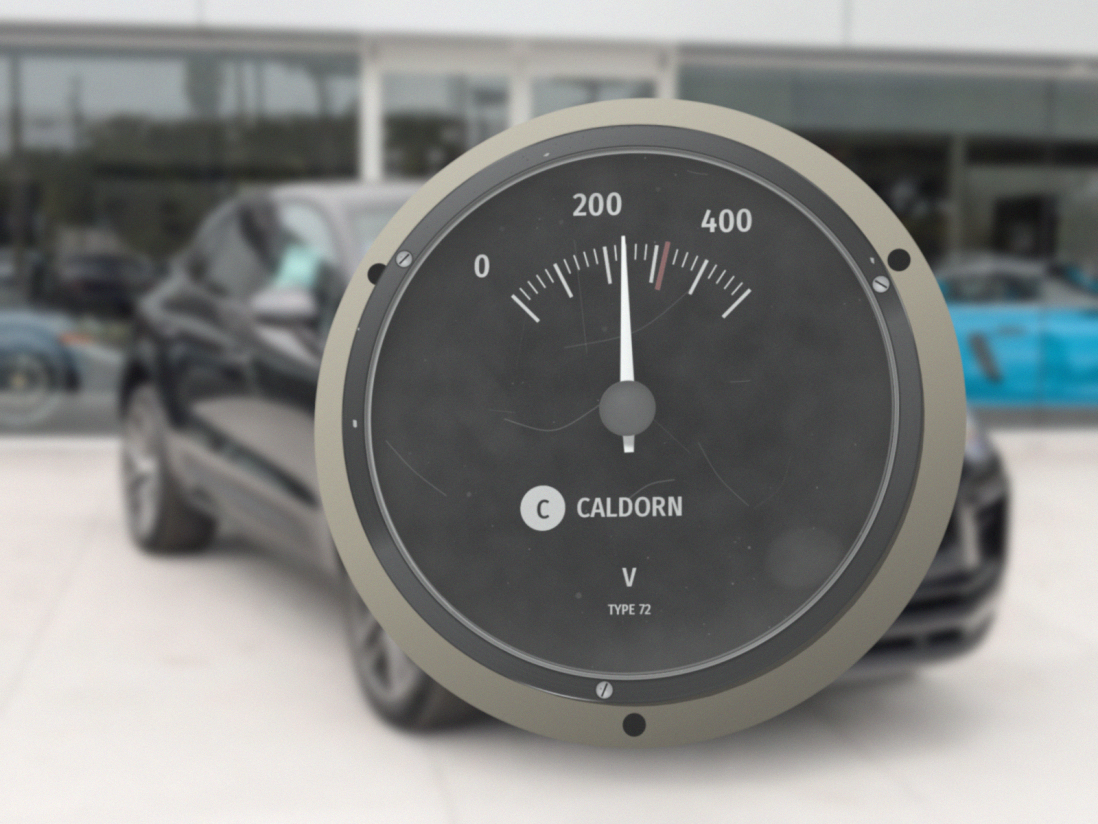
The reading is 240 V
